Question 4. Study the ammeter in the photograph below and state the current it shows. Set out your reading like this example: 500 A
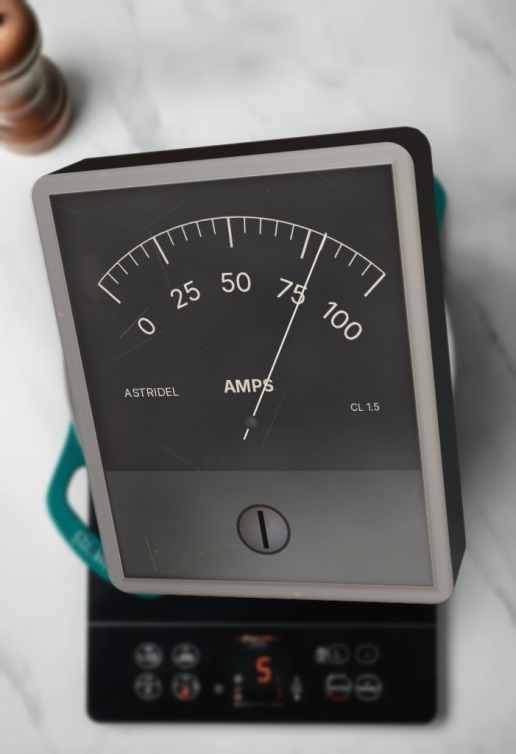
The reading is 80 A
